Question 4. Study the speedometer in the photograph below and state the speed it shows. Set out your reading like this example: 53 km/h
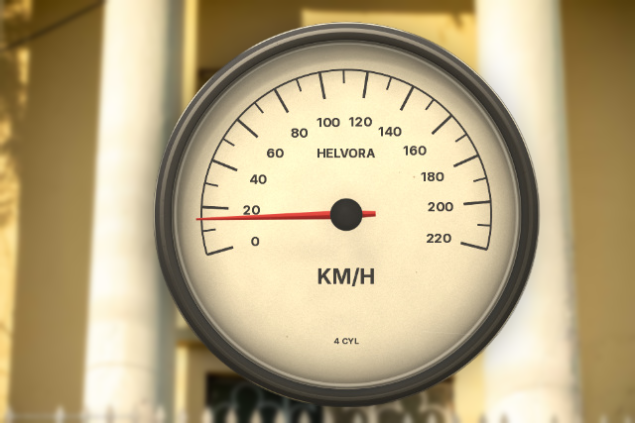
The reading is 15 km/h
